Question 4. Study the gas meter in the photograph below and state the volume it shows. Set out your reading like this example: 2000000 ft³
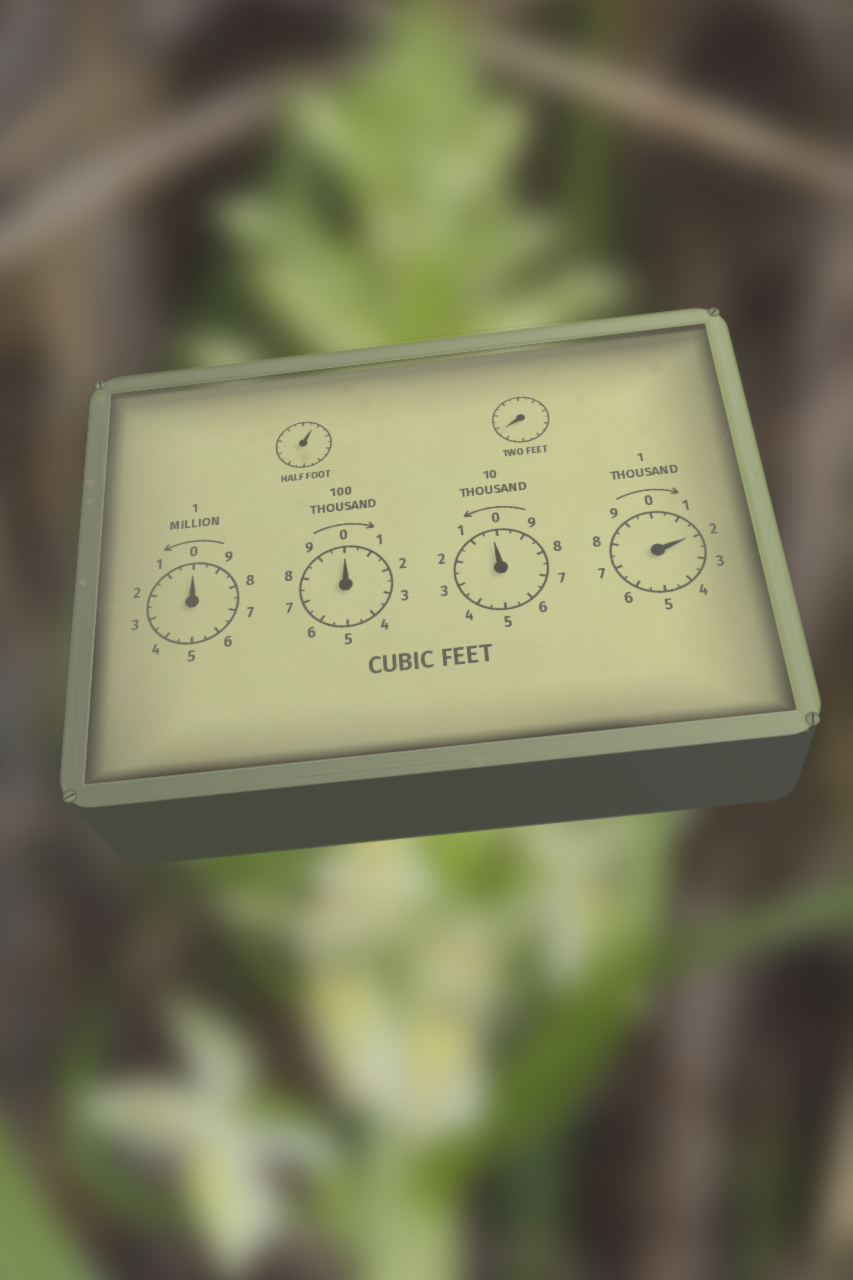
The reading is 200 ft³
